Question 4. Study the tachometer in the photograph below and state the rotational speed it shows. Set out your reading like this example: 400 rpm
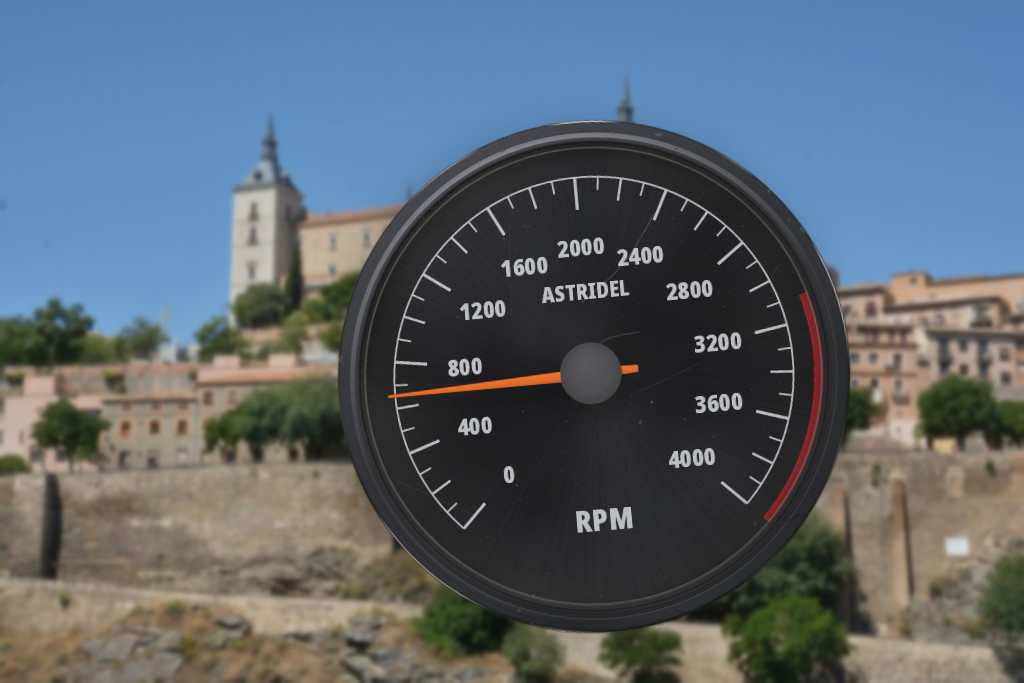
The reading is 650 rpm
